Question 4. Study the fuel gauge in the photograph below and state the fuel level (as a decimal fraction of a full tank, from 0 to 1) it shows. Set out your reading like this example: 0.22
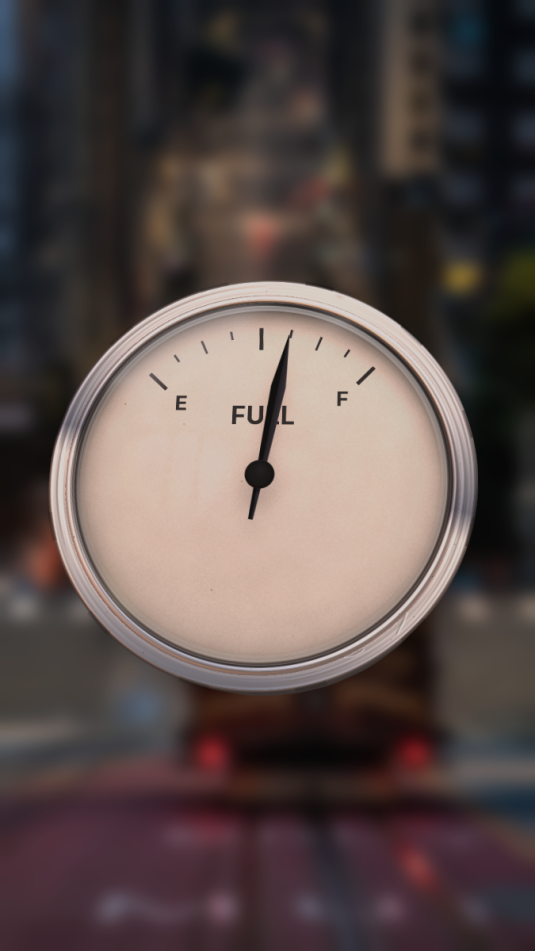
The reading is 0.625
